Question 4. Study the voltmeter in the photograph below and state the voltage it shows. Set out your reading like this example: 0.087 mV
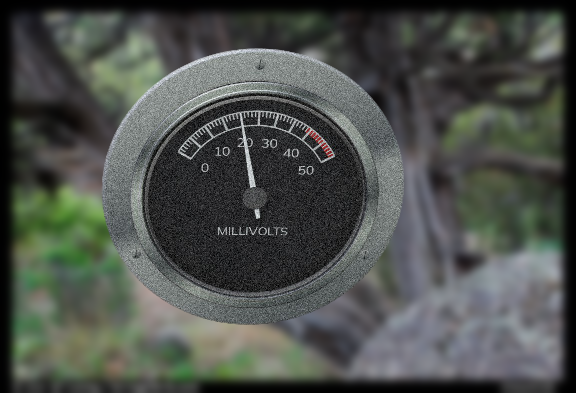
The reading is 20 mV
